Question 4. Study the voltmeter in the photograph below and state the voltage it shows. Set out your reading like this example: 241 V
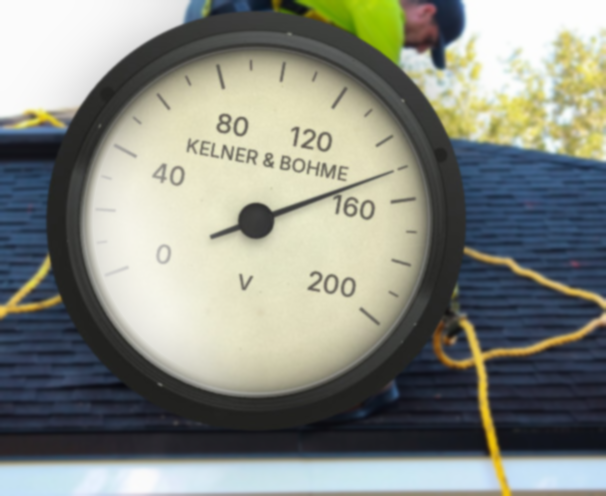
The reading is 150 V
